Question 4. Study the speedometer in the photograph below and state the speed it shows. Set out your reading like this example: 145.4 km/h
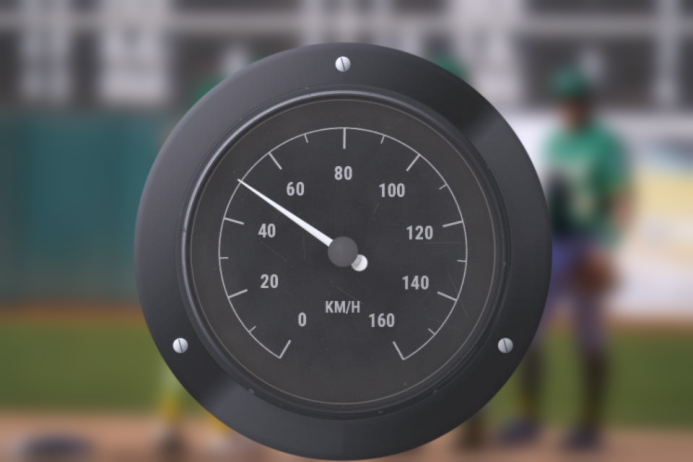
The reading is 50 km/h
